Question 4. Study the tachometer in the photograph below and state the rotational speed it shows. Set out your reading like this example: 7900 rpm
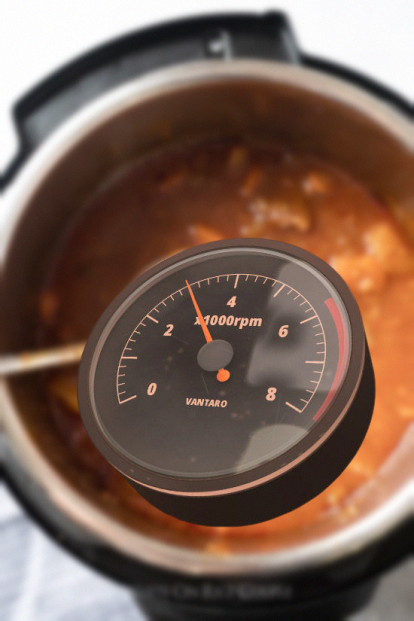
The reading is 3000 rpm
